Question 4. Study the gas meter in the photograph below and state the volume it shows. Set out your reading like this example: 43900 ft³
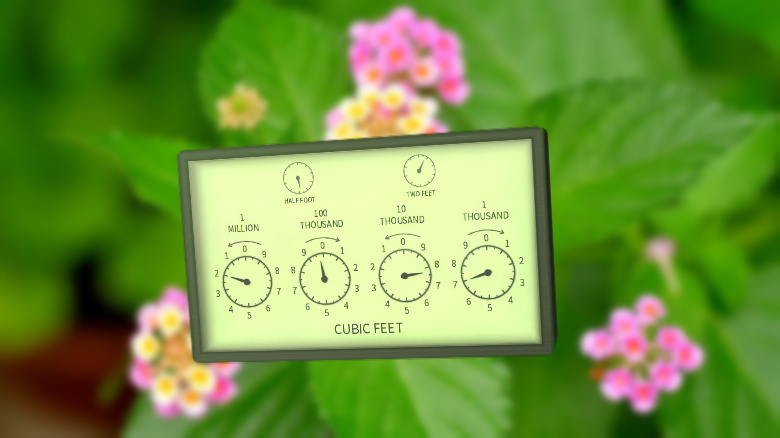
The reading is 197700 ft³
